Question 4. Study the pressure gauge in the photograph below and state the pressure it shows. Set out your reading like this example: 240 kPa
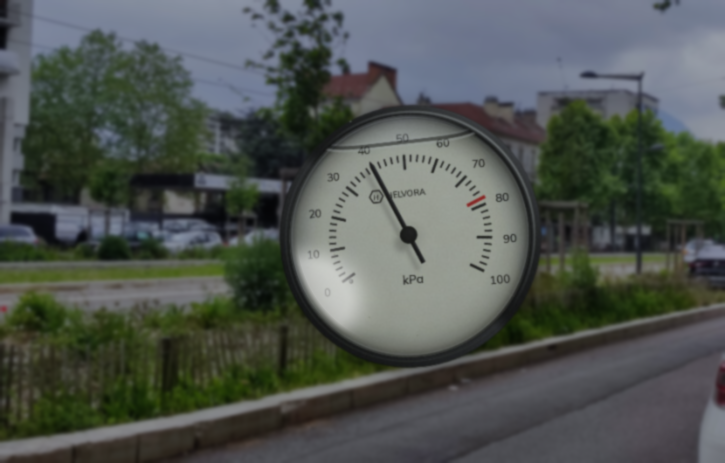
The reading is 40 kPa
